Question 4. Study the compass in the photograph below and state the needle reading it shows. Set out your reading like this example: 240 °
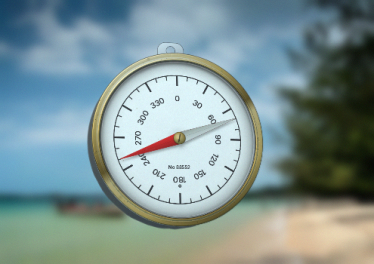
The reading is 250 °
